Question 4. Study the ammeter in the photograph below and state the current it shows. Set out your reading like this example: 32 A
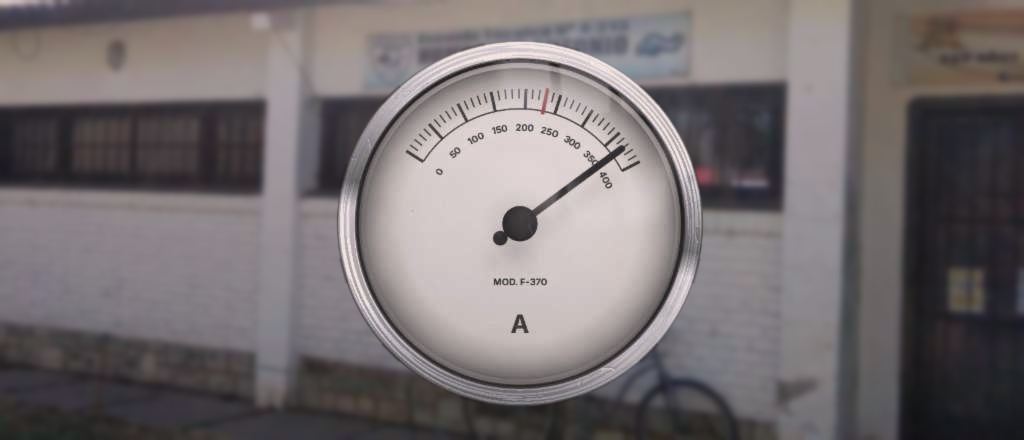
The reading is 370 A
